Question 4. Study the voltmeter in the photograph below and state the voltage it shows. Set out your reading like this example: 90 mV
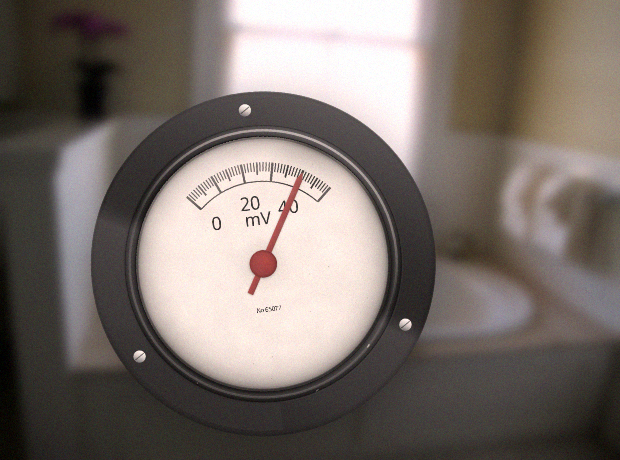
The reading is 40 mV
